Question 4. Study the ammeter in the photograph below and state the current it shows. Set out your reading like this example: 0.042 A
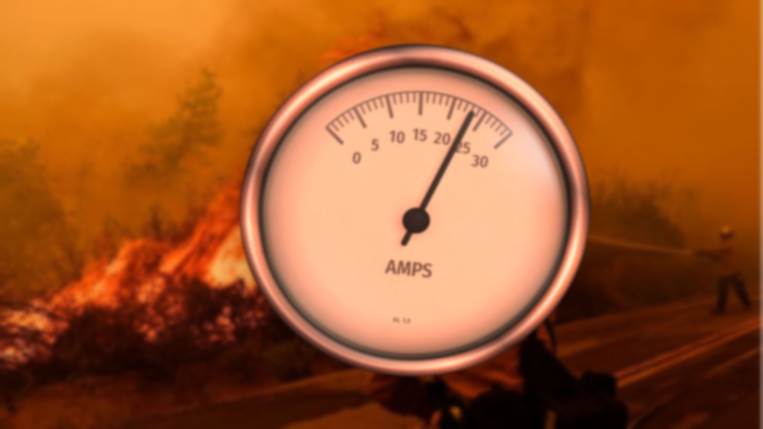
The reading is 23 A
